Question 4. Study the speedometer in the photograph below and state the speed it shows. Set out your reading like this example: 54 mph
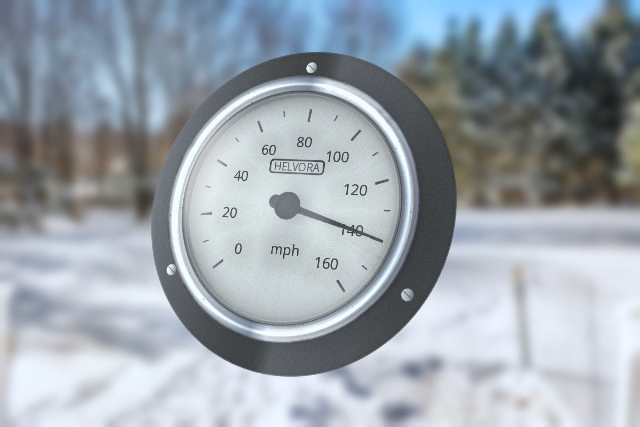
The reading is 140 mph
